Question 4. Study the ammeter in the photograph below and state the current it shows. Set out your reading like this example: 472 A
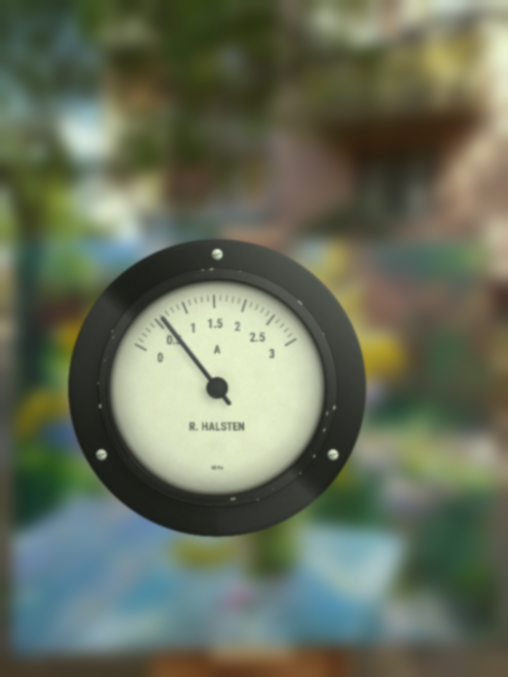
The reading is 0.6 A
